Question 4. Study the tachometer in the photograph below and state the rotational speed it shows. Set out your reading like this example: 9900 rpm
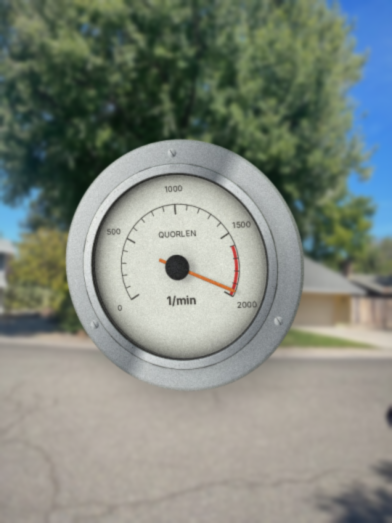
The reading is 1950 rpm
